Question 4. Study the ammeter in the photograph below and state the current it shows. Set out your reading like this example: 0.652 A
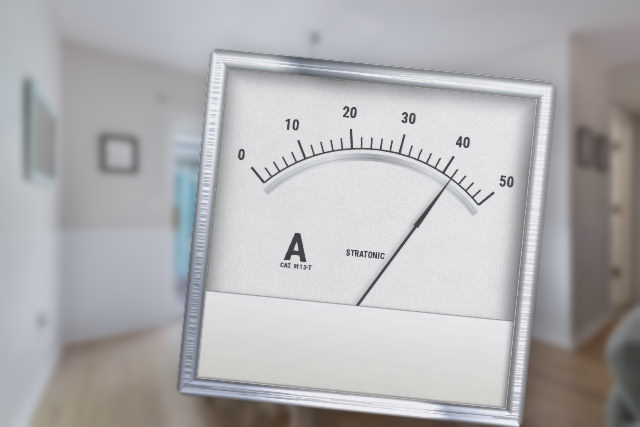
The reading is 42 A
